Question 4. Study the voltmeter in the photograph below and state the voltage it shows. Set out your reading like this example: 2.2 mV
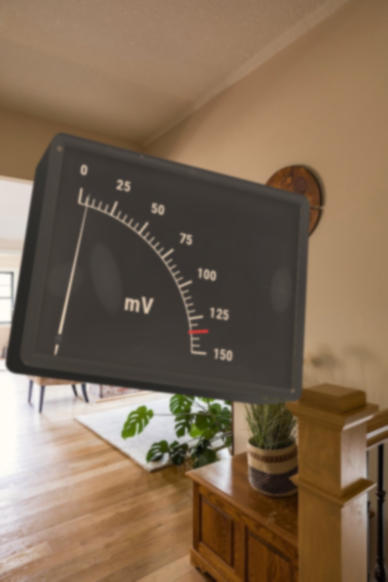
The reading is 5 mV
